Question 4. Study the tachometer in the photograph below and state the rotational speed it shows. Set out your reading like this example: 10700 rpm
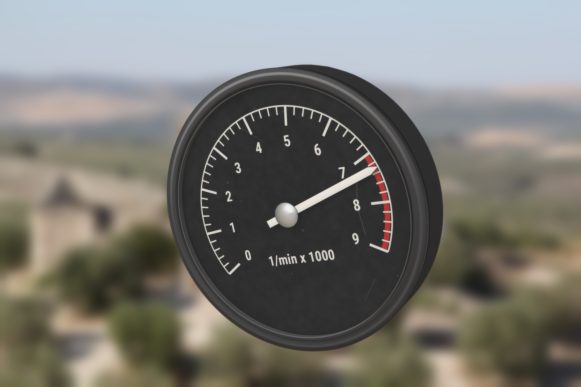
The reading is 7300 rpm
